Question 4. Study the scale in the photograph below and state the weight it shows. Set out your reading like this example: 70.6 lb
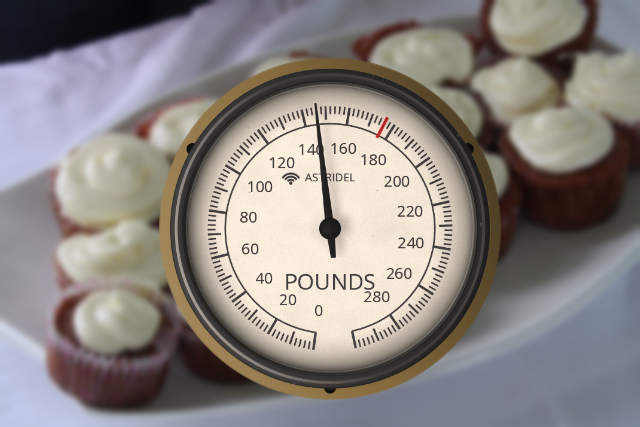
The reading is 146 lb
